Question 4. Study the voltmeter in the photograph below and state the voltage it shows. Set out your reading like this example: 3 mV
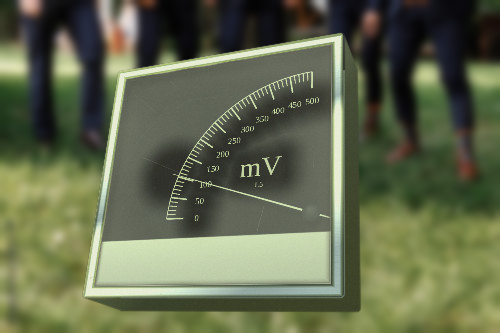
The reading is 100 mV
